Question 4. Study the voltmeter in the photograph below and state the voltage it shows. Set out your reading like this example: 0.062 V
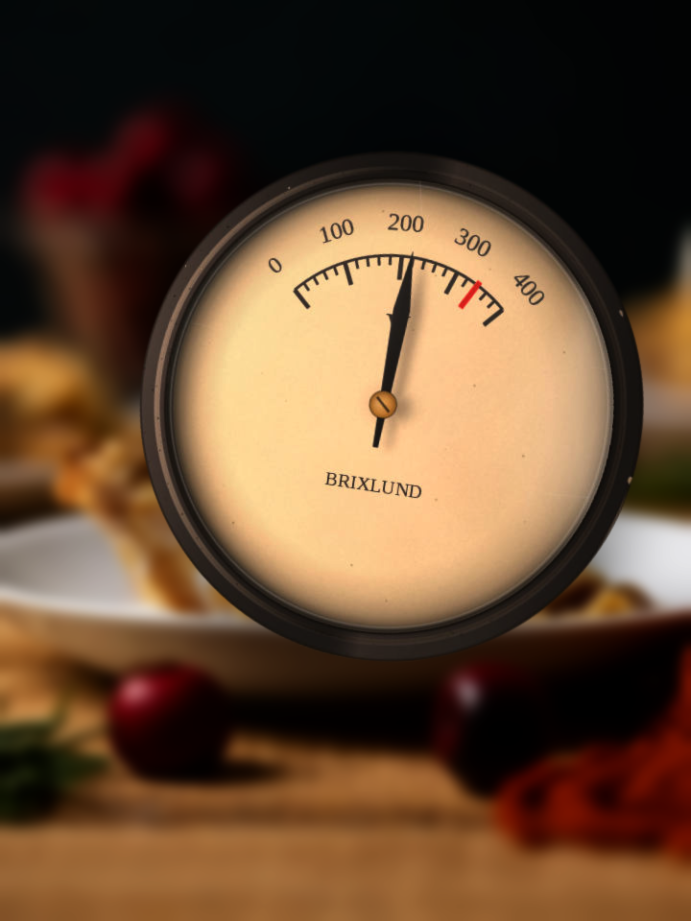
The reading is 220 V
